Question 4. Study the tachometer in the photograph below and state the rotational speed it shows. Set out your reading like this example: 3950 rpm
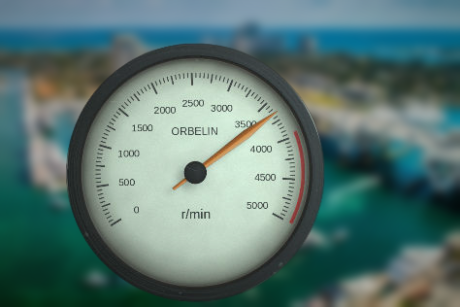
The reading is 3650 rpm
